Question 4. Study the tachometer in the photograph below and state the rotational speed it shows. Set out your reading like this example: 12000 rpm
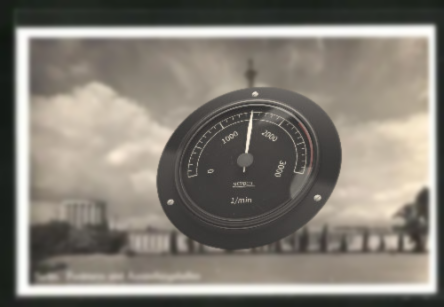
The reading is 1500 rpm
